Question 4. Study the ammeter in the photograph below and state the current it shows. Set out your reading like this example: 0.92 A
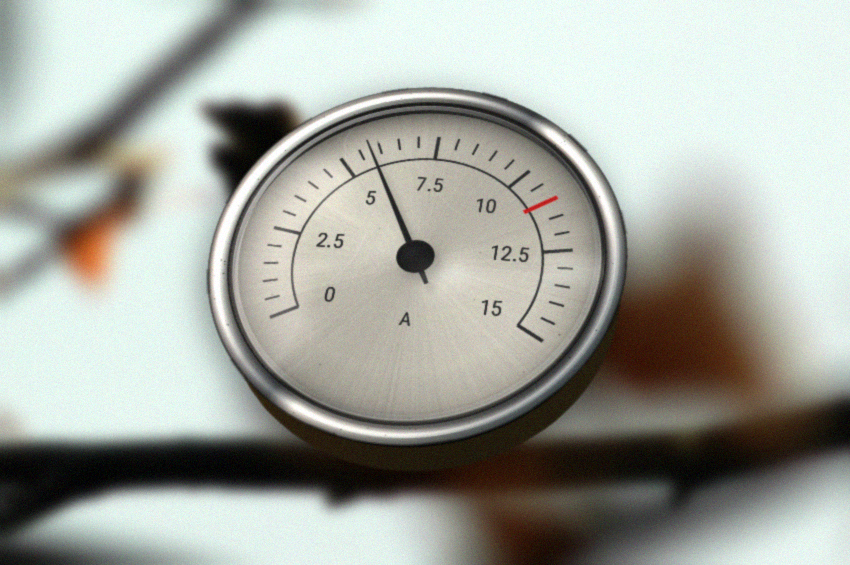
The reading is 5.75 A
